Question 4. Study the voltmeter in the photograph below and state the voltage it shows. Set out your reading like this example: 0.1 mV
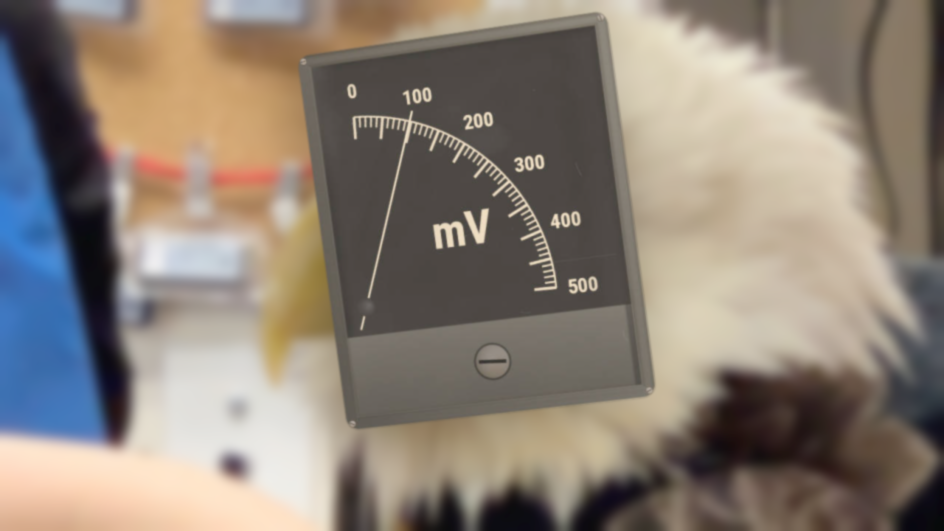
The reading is 100 mV
